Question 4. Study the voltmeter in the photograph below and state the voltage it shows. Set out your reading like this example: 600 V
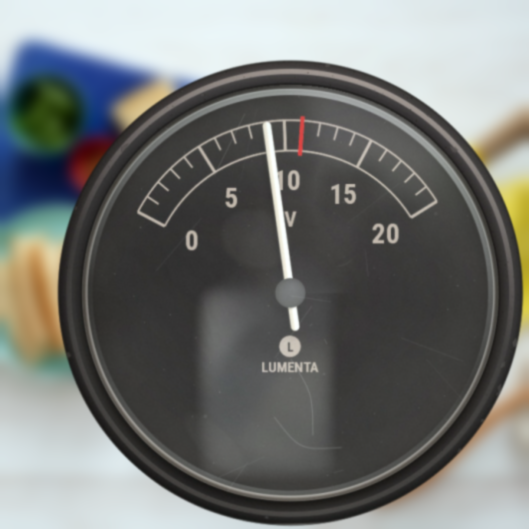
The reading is 9 V
